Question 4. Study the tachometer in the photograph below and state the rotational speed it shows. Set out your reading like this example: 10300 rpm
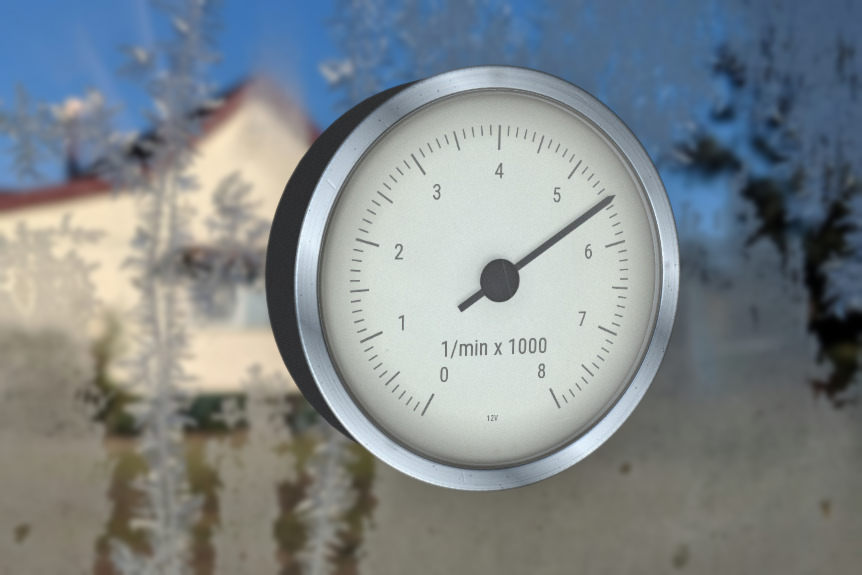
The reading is 5500 rpm
